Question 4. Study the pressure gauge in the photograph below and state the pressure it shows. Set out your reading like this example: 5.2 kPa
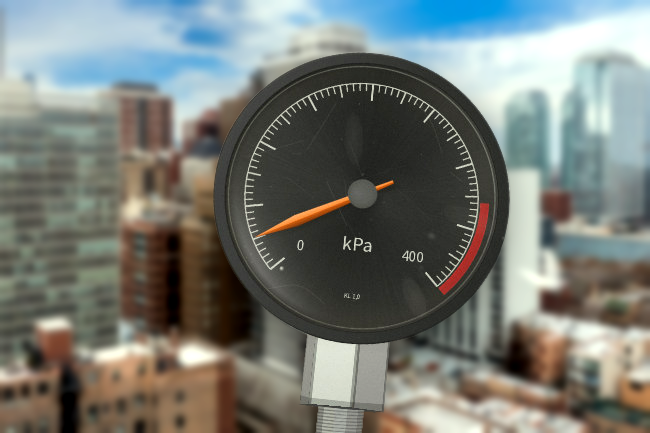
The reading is 25 kPa
